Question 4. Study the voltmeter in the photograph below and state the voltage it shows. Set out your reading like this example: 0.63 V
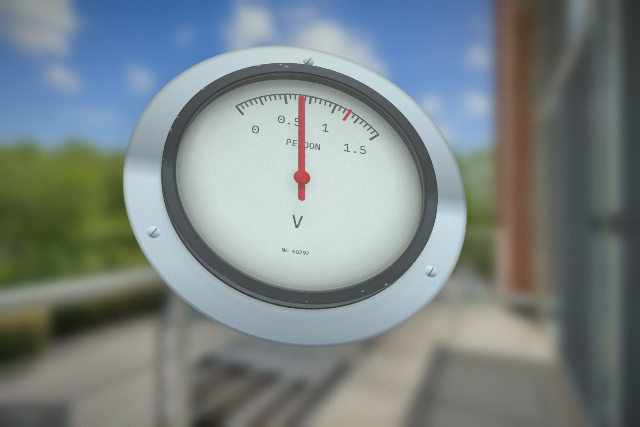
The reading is 0.65 V
